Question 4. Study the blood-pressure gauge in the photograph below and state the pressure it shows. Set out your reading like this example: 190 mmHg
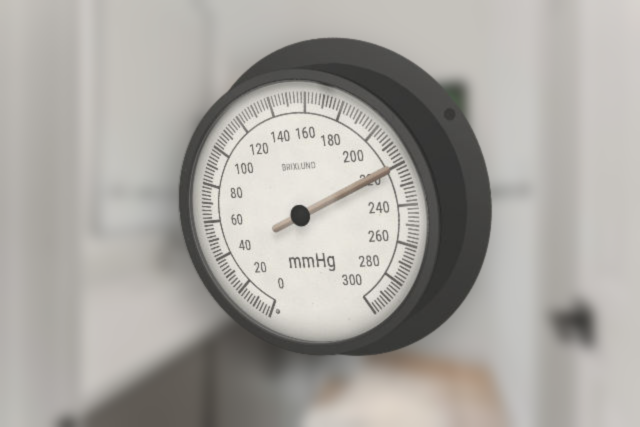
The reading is 220 mmHg
